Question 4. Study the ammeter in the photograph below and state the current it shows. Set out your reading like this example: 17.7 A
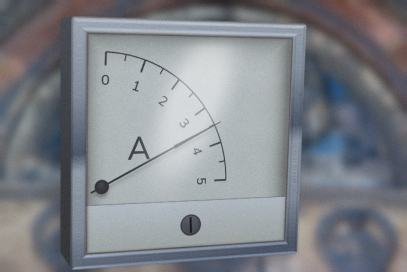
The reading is 3.5 A
